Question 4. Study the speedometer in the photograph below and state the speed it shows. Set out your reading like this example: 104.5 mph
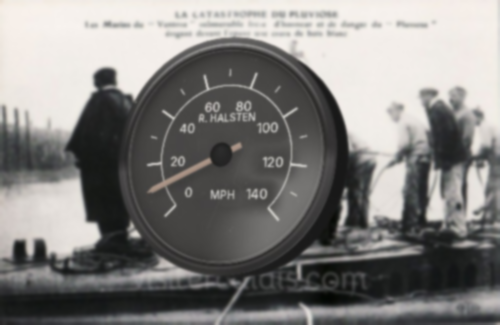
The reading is 10 mph
